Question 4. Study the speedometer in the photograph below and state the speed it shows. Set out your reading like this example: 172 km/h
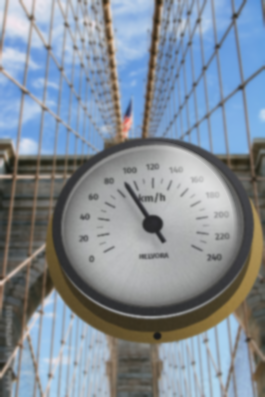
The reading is 90 km/h
